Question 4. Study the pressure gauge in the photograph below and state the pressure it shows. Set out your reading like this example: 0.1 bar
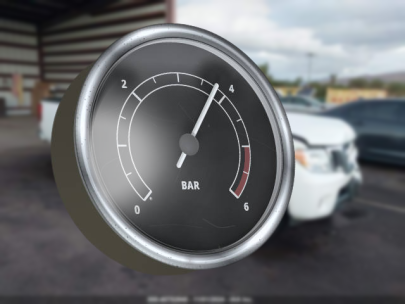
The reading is 3.75 bar
